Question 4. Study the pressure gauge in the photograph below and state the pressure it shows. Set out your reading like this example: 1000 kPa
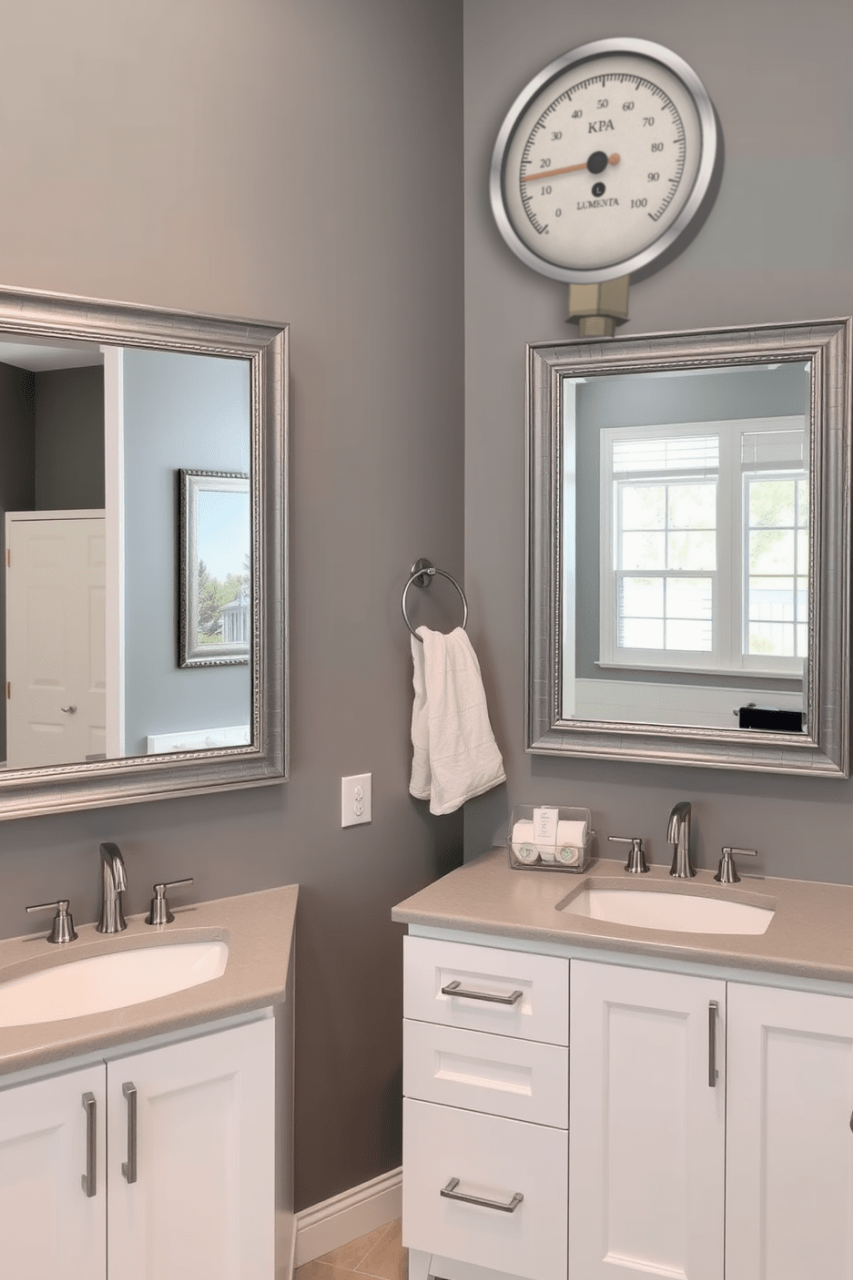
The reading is 15 kPa
